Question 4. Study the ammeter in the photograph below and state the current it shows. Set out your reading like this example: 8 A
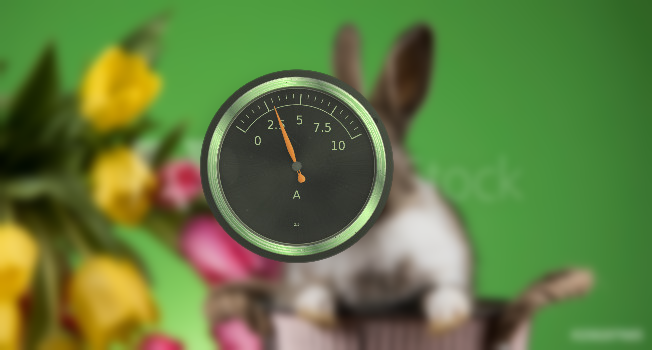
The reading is 3 A
